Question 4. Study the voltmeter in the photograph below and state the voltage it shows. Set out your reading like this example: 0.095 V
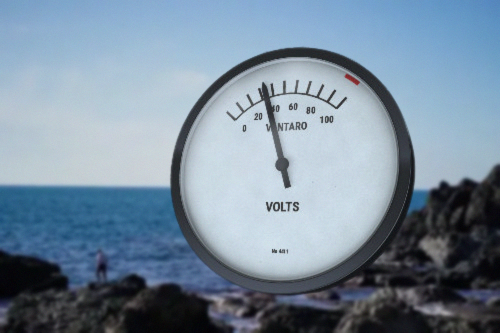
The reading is 35 V
